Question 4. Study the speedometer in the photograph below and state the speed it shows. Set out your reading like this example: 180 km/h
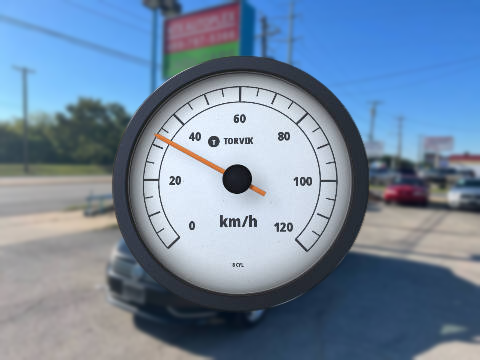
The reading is 32.5 km/h
